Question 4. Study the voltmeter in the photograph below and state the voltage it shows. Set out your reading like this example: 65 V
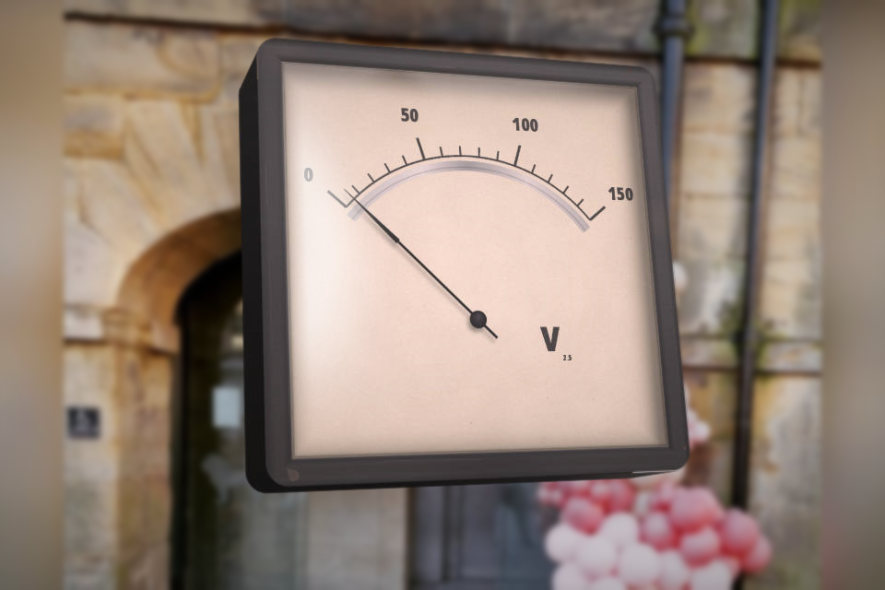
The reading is 5 V
